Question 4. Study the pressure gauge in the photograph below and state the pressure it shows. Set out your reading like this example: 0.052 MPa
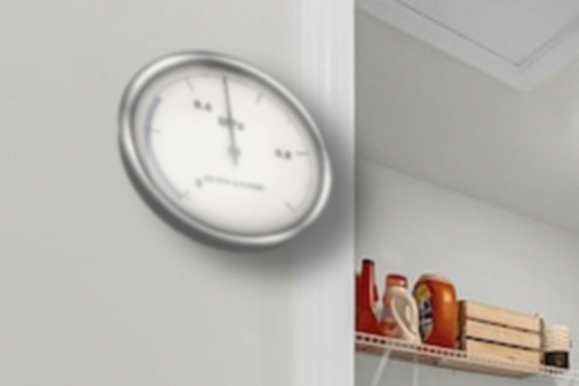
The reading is 0.5 MPa
